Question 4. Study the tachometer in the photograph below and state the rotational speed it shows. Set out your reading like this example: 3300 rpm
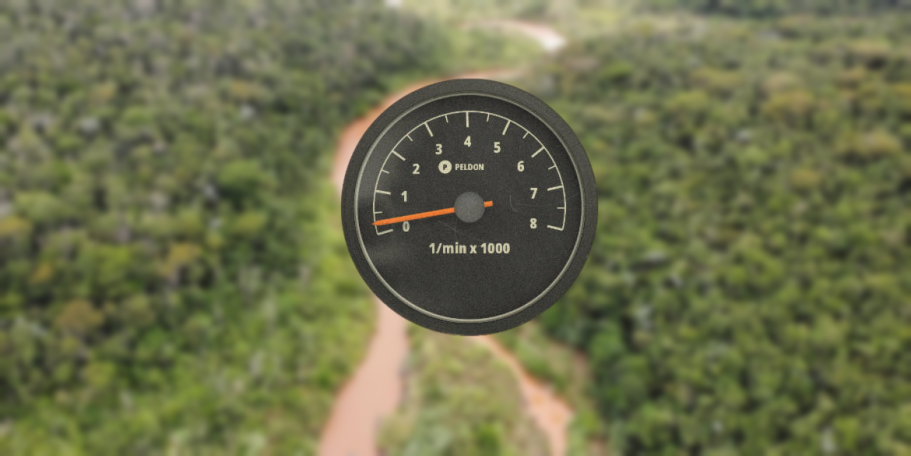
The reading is 250 rpm
